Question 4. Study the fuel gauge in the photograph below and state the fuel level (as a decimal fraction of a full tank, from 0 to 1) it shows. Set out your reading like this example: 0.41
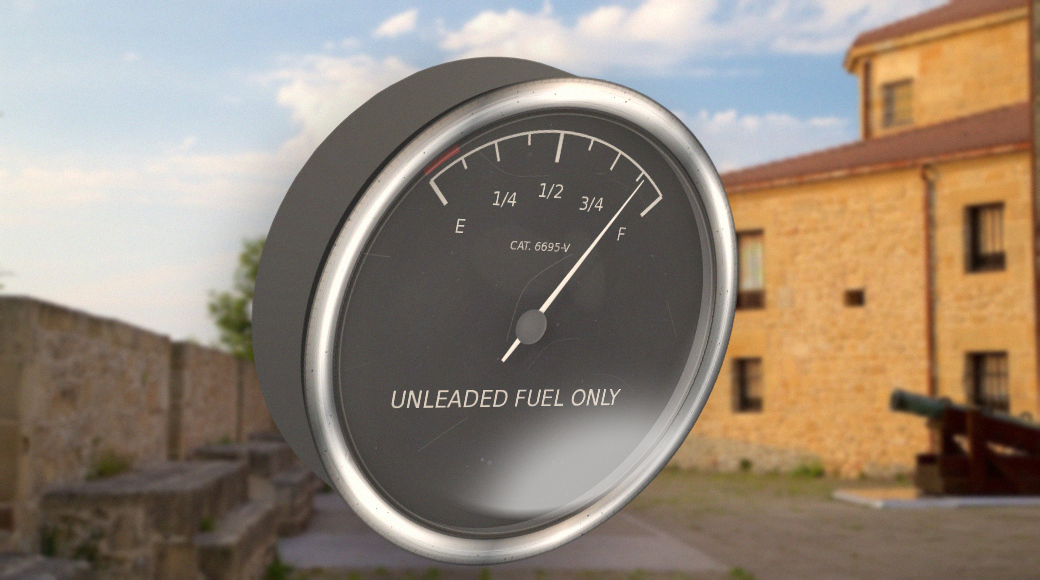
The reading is 0.875
